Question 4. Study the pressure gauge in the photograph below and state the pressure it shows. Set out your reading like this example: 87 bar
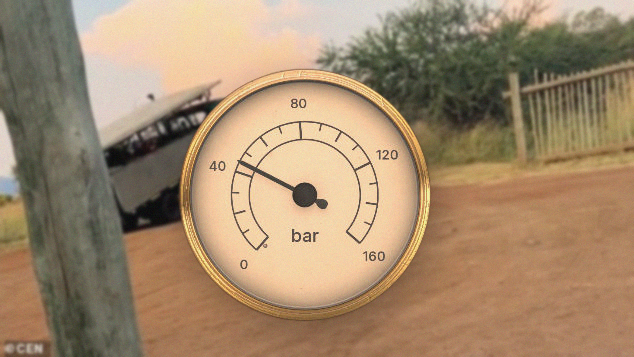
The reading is 45 bar
